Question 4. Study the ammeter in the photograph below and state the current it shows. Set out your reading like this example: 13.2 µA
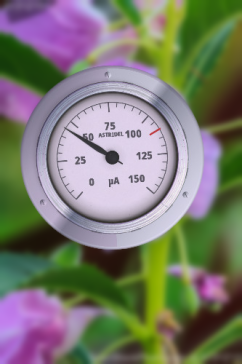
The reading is 45 µA
